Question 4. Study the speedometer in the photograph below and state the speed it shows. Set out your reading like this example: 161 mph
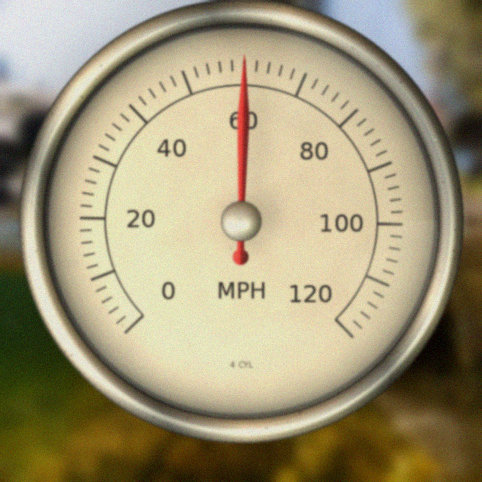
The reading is 60 mph
